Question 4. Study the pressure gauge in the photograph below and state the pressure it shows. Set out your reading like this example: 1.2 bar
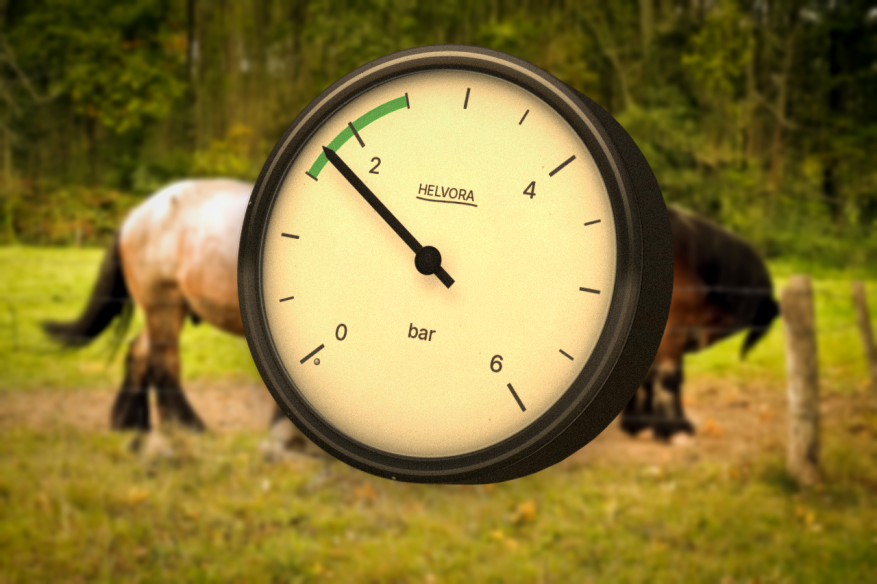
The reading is 1.75 bar
